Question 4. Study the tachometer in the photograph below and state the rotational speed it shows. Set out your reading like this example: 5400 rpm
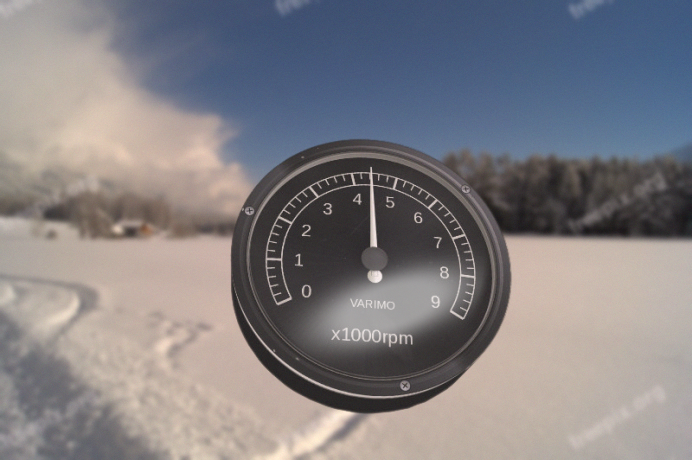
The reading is 4400 rpm
